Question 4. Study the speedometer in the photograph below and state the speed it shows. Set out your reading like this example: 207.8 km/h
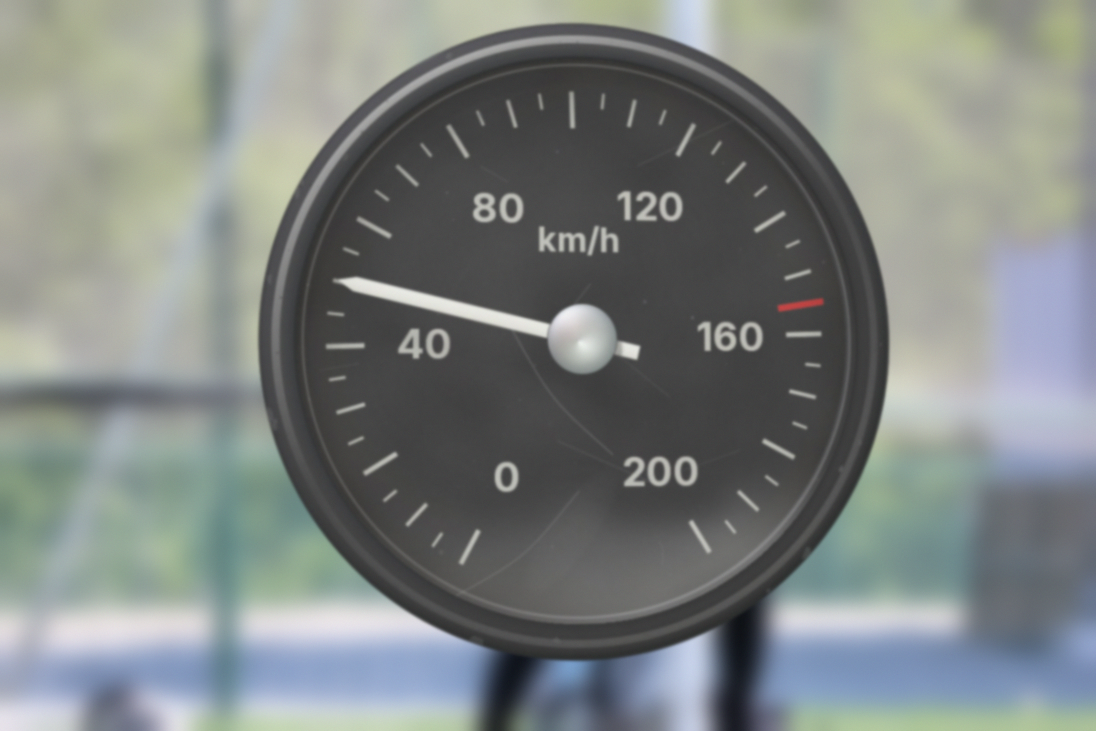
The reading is 50 km/h
